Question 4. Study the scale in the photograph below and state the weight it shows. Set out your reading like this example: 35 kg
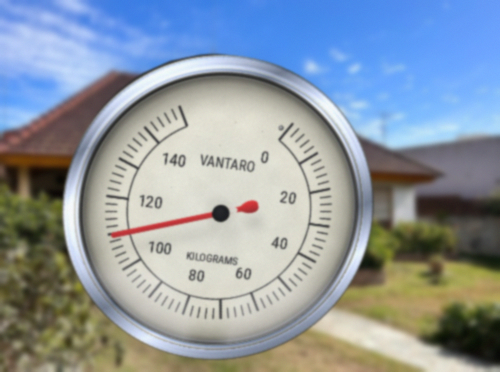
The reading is 110 kg
